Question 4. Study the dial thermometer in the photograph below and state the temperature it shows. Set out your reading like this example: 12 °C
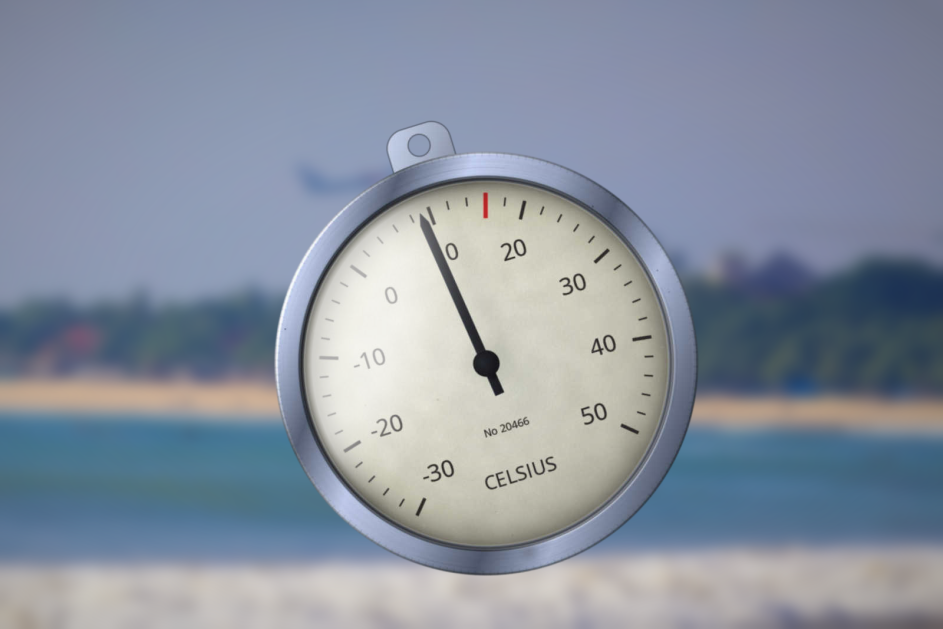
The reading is 9 °C
